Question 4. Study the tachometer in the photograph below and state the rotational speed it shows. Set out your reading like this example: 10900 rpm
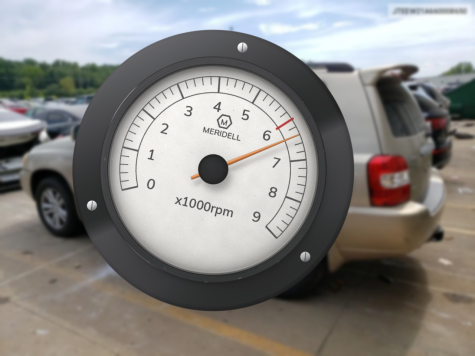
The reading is 6400 rpm
